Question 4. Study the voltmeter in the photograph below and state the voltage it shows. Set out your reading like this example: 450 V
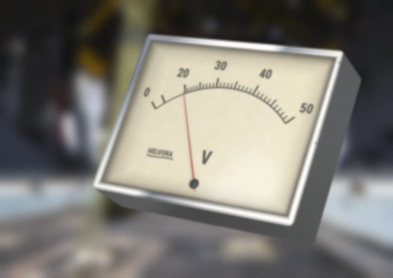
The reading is 20 V
